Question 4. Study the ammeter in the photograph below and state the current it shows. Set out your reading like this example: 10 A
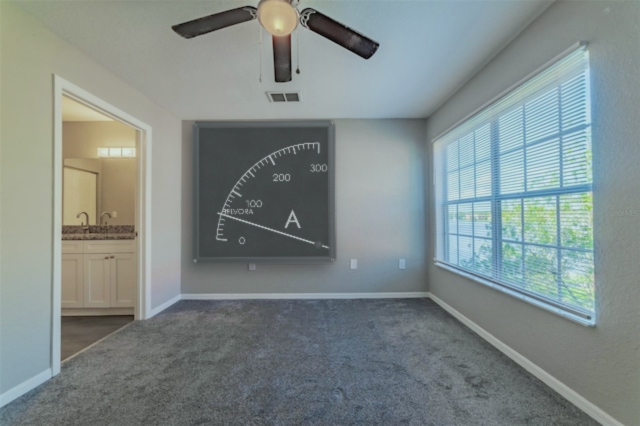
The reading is 50 A
